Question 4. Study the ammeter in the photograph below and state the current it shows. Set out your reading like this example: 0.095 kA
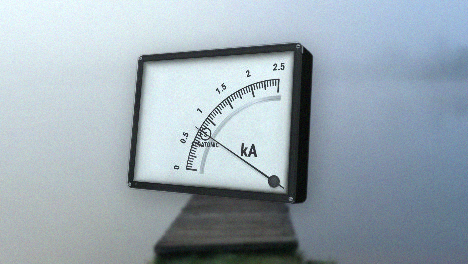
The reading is 0.75 kA
